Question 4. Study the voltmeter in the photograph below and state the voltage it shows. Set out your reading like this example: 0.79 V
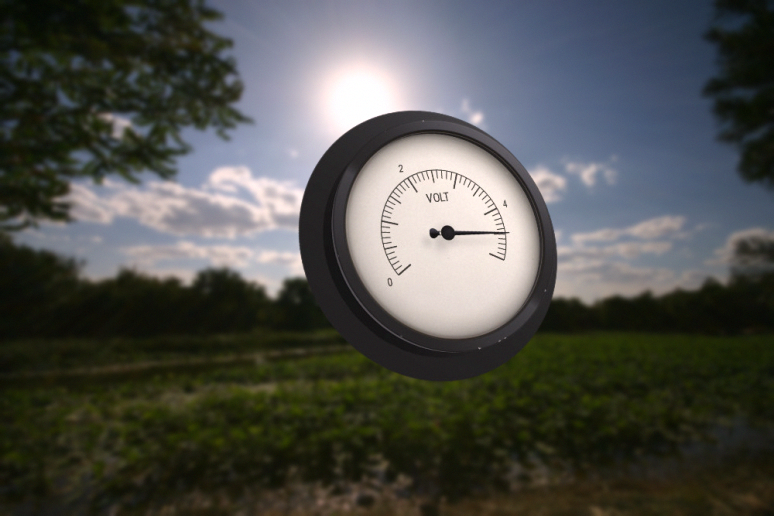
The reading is 4.5 V
